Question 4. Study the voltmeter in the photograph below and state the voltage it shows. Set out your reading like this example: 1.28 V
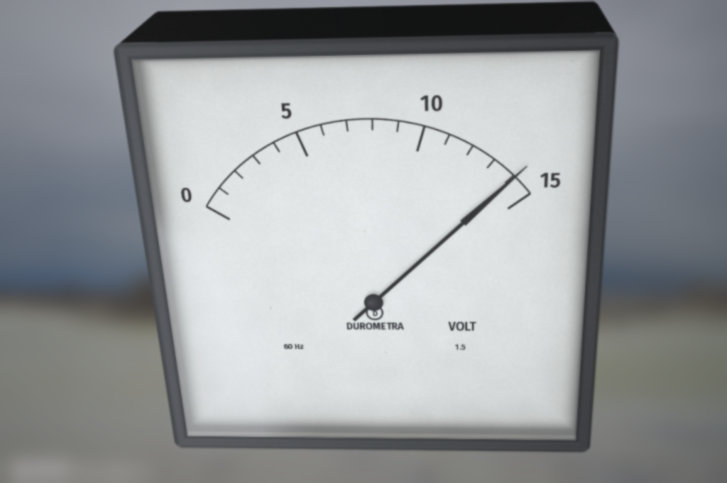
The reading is 14 V
